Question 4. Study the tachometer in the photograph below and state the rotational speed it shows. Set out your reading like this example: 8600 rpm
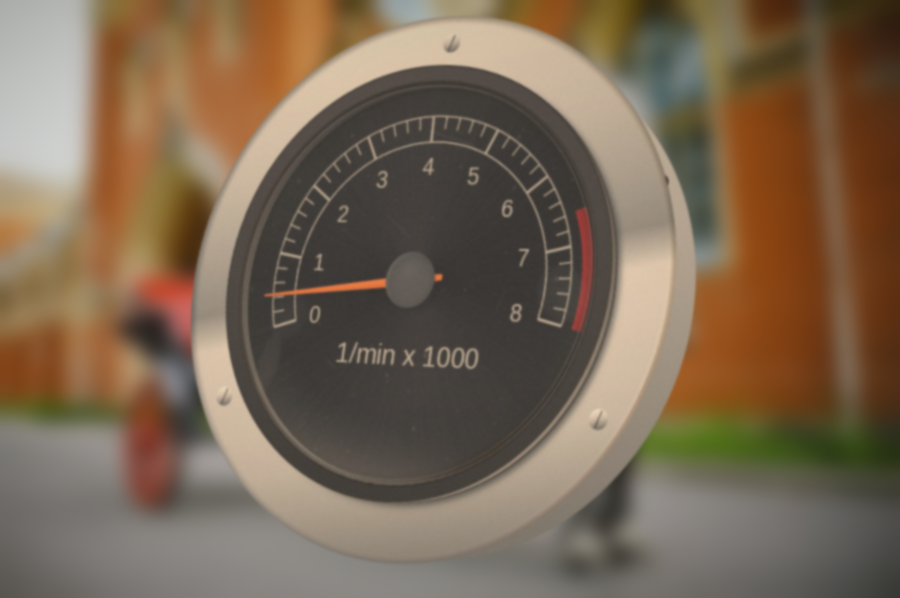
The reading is 400 rpm
